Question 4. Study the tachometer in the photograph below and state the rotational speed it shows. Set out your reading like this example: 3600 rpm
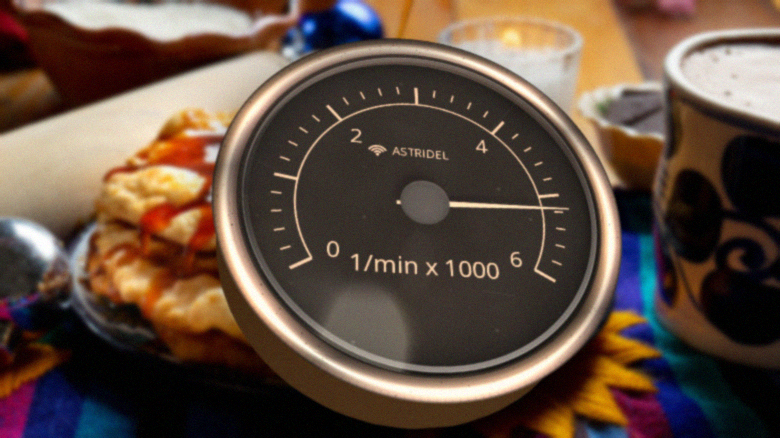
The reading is 5200 rpm
